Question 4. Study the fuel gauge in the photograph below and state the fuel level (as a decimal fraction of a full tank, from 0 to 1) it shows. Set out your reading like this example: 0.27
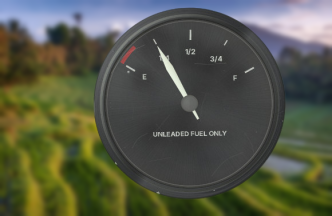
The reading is 0.25
